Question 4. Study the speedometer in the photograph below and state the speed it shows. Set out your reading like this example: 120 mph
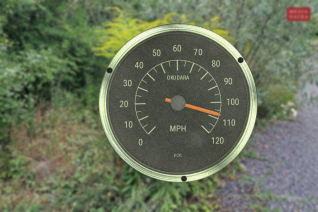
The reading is 107.5 mph
